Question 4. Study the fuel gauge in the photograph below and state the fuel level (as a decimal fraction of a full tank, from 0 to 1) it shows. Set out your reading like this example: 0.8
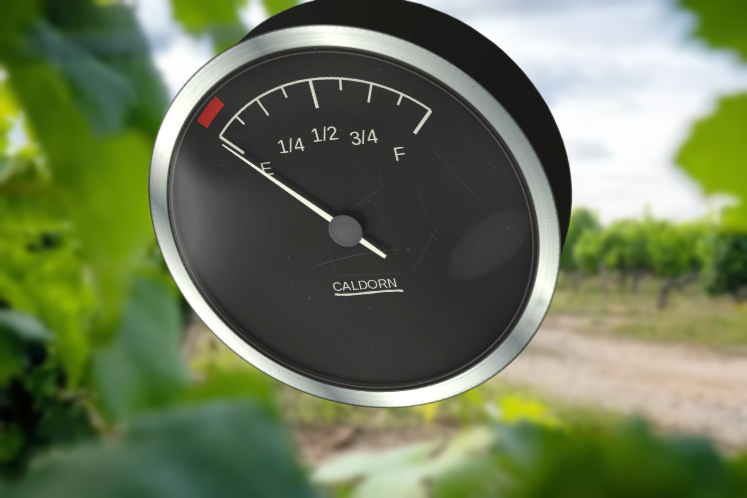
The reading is 0
